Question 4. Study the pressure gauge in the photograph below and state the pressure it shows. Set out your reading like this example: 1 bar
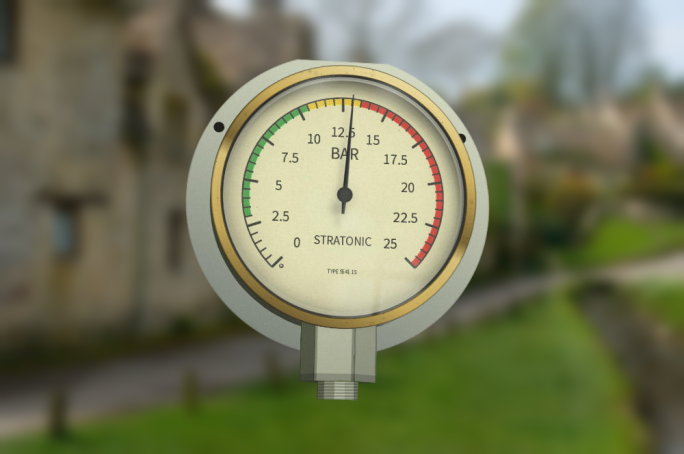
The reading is 13 bar
